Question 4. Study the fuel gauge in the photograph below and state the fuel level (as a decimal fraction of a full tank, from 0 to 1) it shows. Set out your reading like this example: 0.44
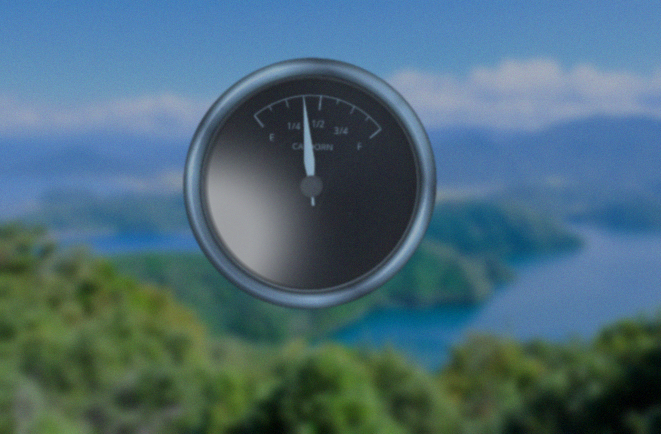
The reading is 0.375
